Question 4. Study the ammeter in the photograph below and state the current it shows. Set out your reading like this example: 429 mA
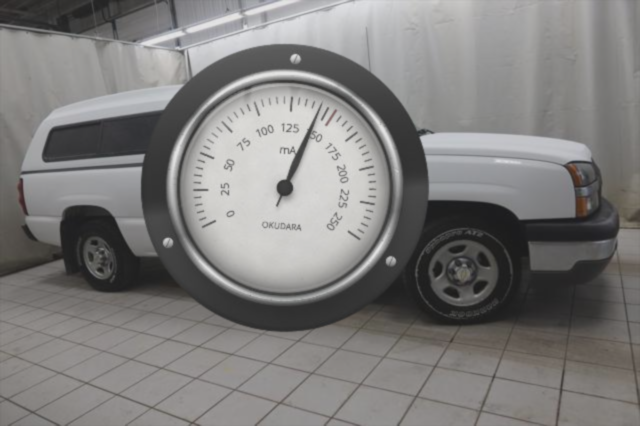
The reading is 145 mA
